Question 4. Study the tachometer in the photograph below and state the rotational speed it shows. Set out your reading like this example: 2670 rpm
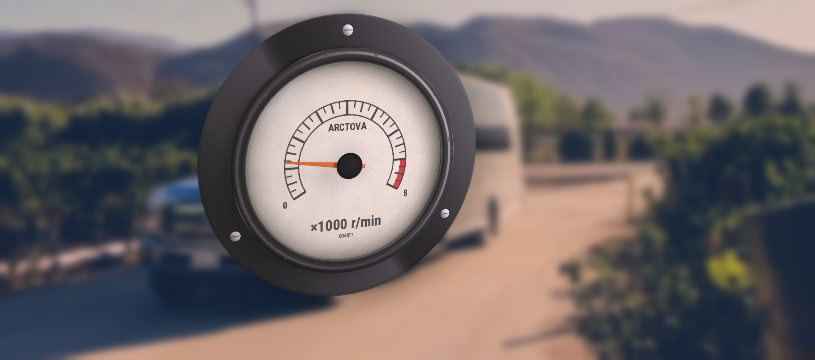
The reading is 1250 rpm
